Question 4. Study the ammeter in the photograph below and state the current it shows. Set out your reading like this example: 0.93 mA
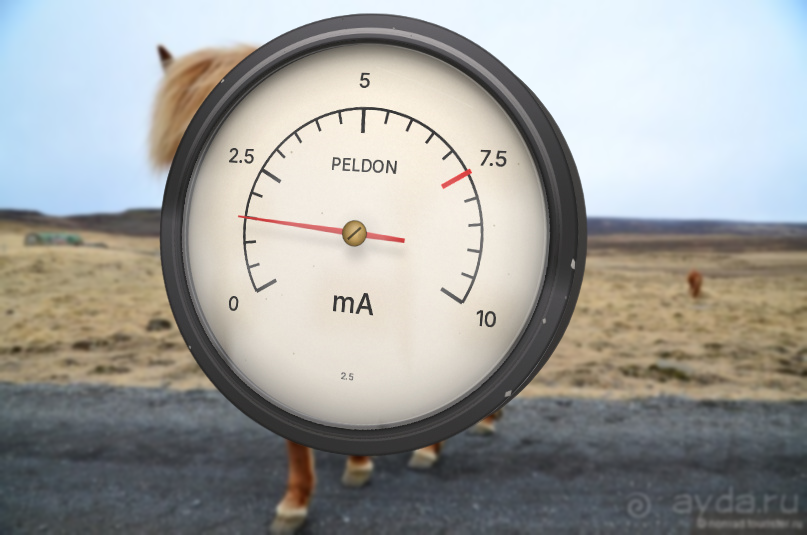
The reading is 1.5 mA
